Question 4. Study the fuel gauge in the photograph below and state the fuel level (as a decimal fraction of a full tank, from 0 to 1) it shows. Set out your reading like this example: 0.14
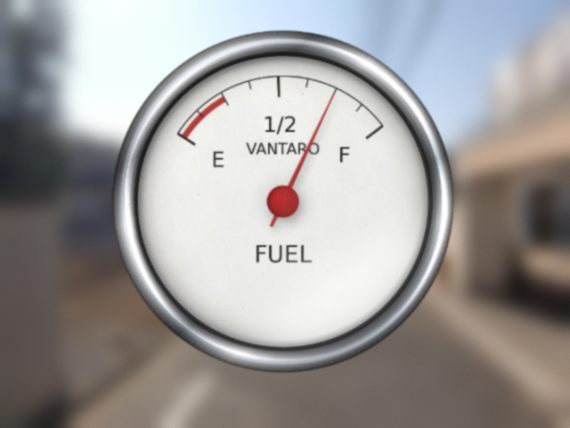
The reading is 0.75
